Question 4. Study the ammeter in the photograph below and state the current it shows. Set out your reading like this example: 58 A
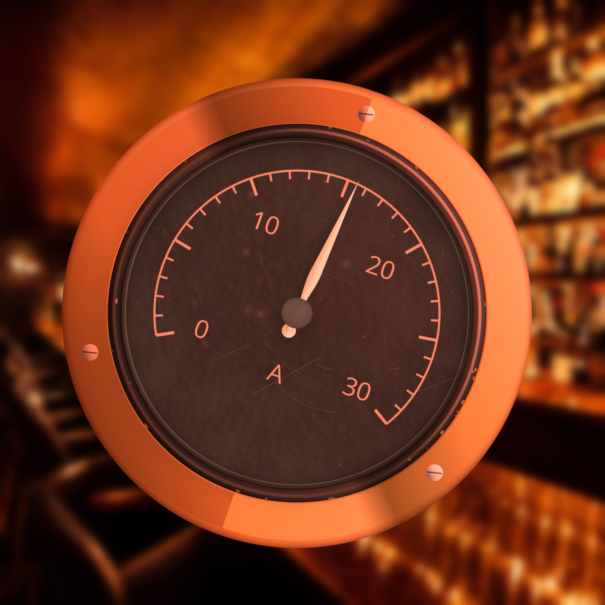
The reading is 15.5 A
